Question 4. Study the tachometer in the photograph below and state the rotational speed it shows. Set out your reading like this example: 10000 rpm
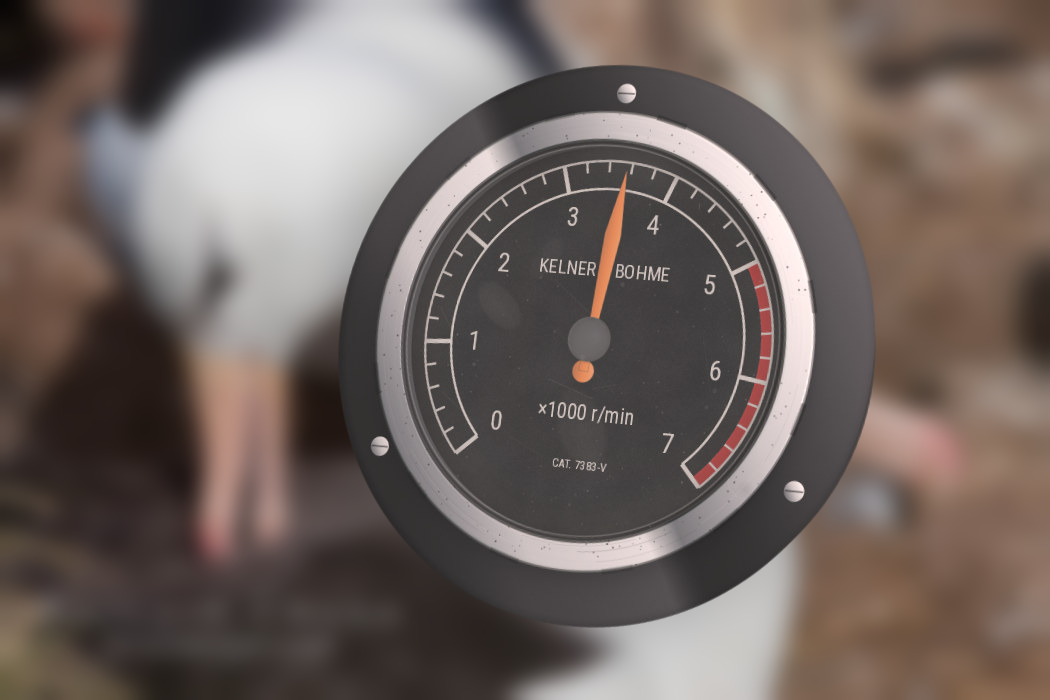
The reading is 3600 rpm
